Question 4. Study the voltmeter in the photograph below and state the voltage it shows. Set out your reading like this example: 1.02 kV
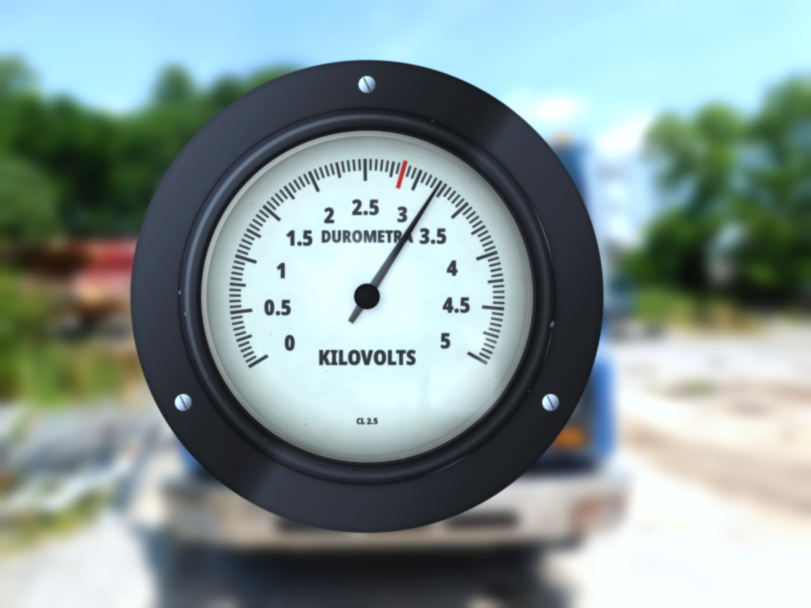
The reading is 3.2 kV
